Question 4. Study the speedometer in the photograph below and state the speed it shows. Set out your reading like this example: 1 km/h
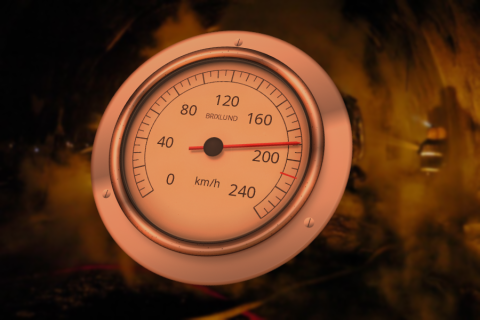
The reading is 190 km/h
